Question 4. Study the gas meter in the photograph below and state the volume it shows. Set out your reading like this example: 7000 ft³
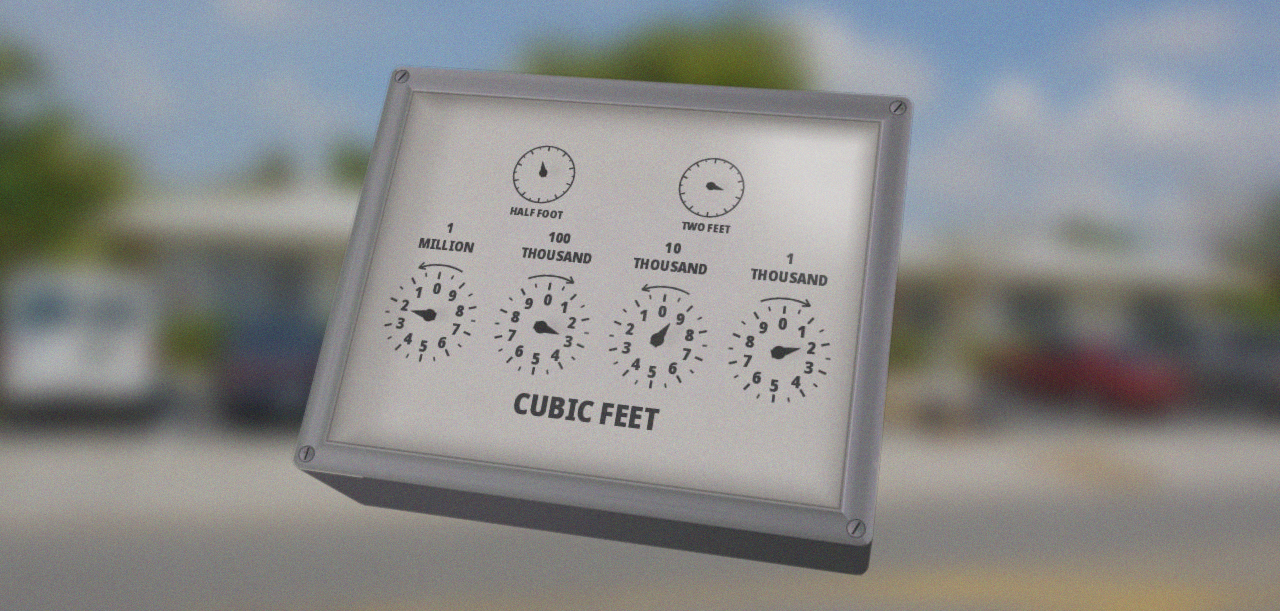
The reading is 229200 ft³
